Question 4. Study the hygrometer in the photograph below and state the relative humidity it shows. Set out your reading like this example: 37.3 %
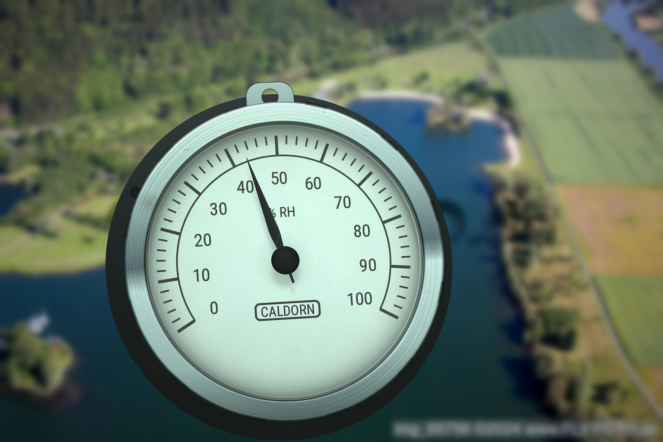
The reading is 43 %
